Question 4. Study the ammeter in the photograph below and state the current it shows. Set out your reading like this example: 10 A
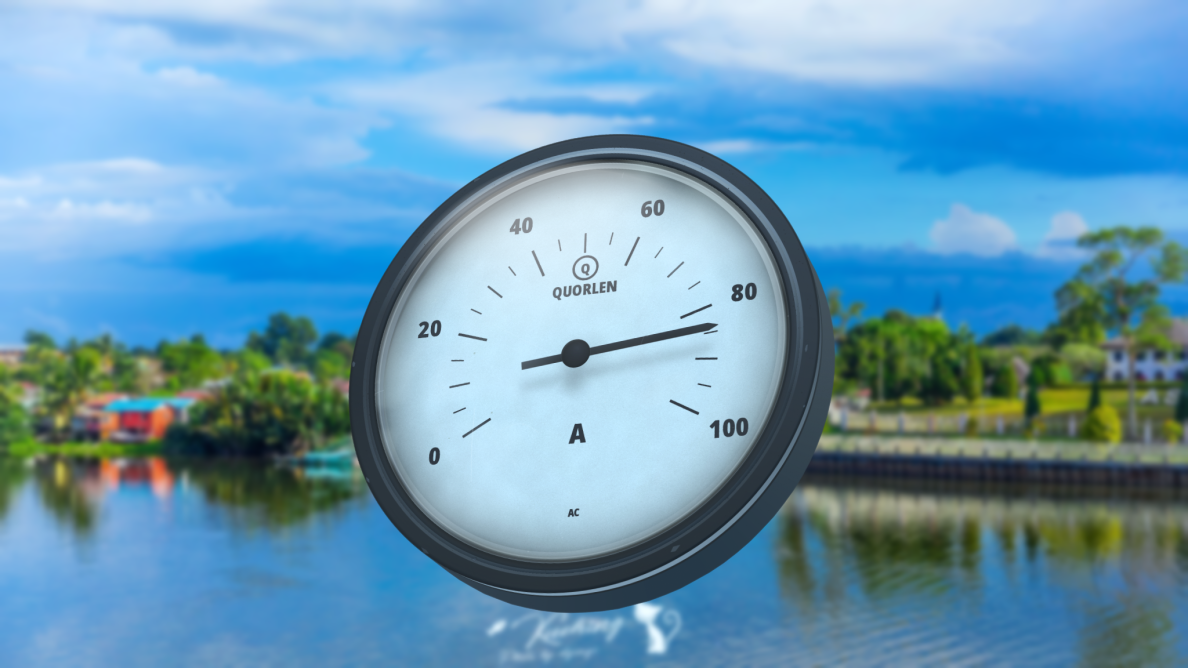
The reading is 85 A
